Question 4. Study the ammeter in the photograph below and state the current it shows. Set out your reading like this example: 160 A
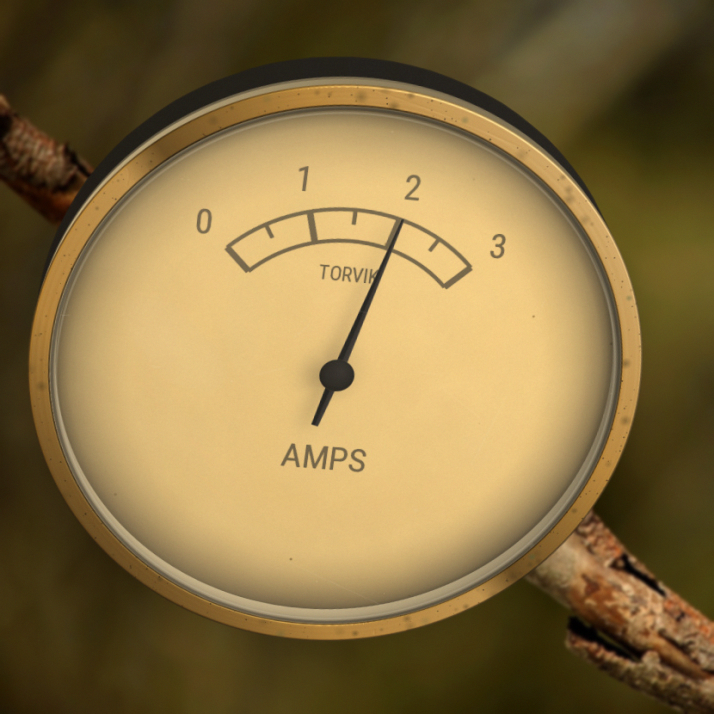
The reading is 2 A
